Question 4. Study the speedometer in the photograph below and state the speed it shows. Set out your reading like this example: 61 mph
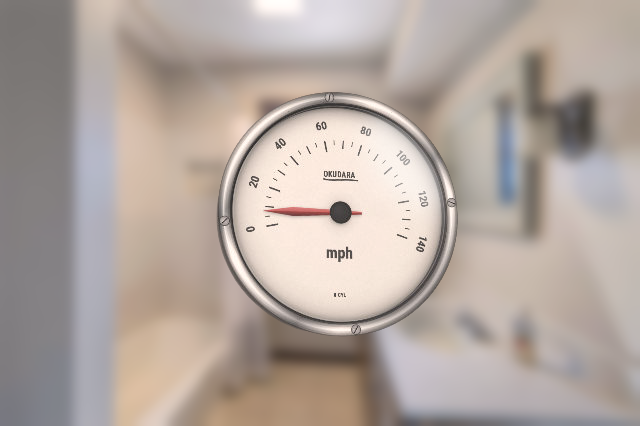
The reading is 7.5 mph
